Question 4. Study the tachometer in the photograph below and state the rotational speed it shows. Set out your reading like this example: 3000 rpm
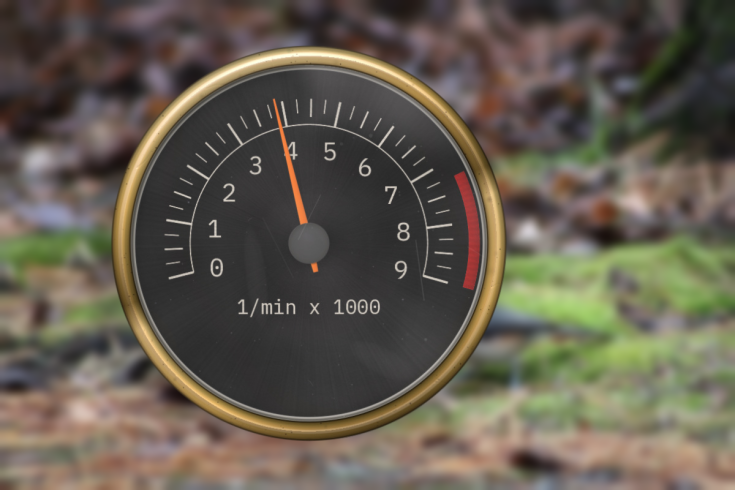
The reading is 3875 rpm
